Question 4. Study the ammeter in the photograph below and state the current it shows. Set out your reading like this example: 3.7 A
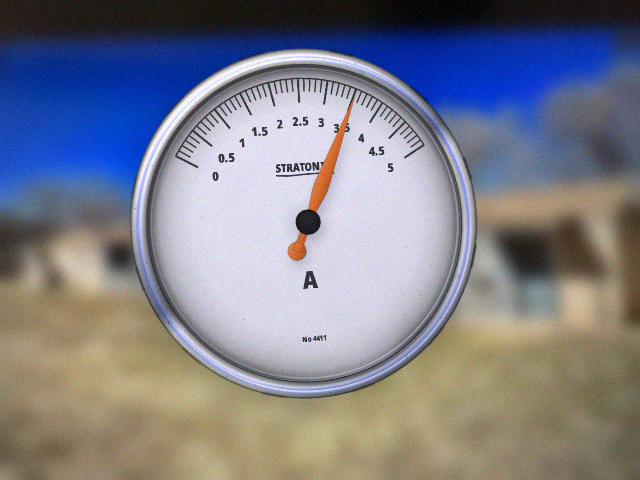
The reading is 3.5 A
